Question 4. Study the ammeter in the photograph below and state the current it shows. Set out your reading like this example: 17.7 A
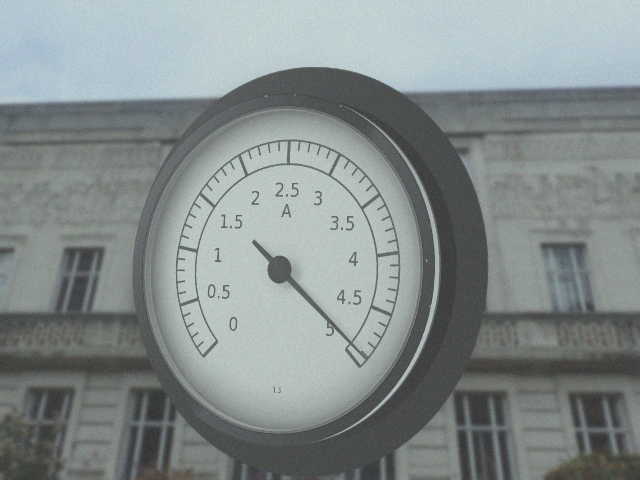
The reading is 4.9 A
